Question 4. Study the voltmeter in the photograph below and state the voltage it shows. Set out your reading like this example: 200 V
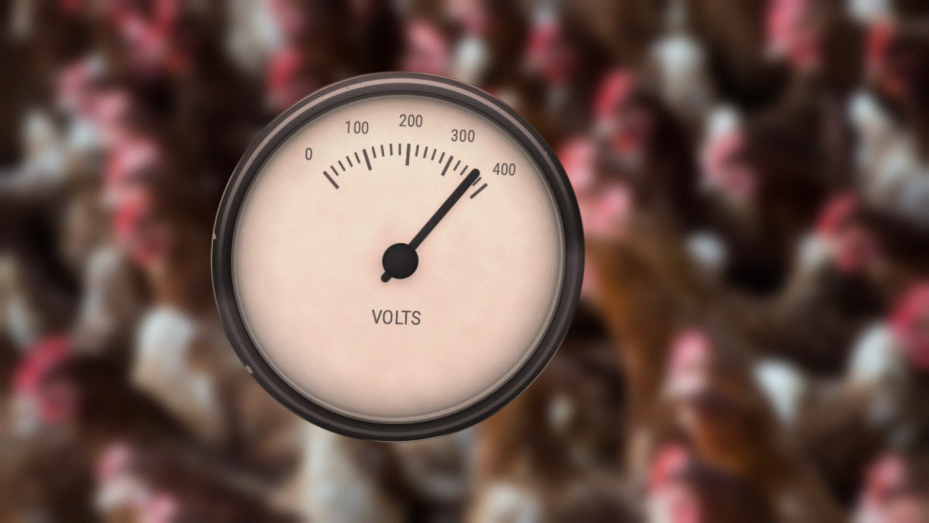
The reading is 360 V
